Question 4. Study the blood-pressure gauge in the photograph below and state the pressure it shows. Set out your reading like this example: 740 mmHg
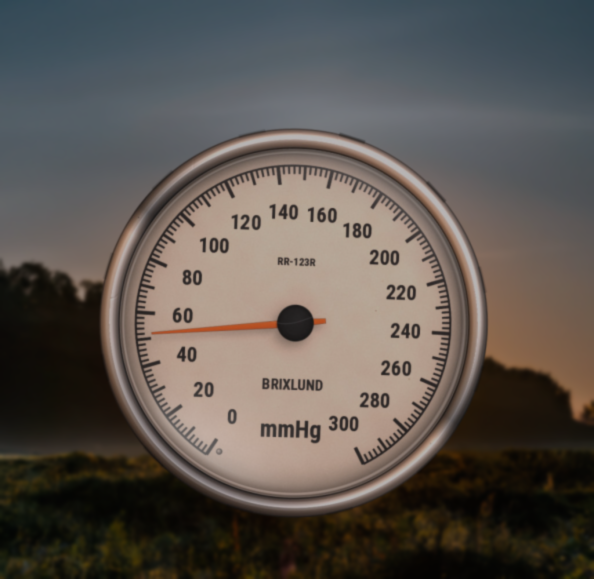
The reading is 52 mmHg
